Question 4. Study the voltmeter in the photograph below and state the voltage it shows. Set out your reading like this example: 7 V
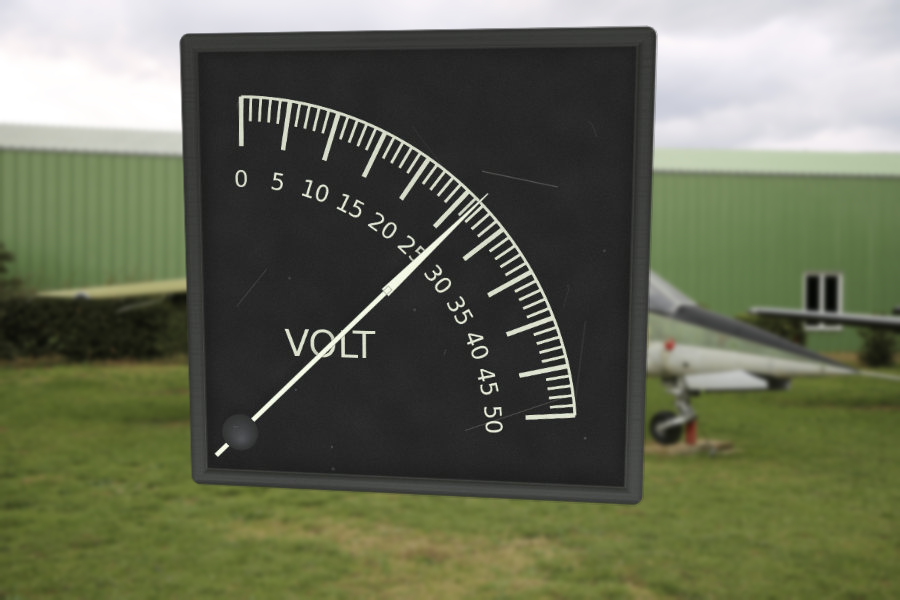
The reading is 26.5 V
